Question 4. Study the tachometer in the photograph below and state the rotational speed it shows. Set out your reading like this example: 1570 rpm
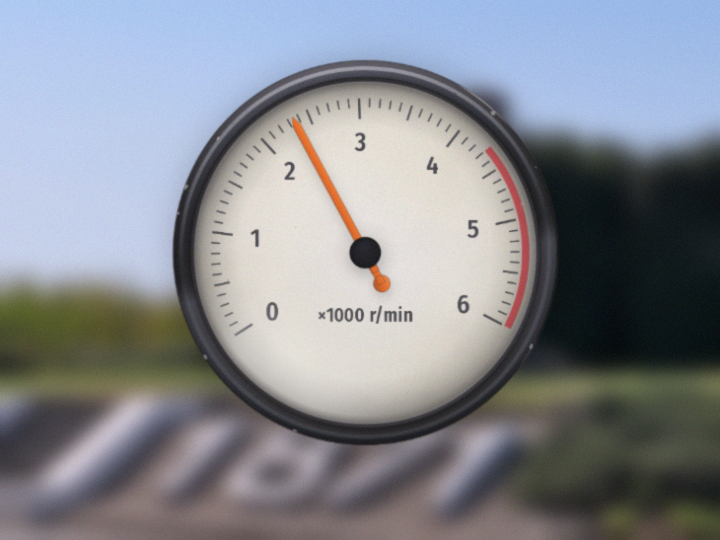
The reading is 2350 rpm
